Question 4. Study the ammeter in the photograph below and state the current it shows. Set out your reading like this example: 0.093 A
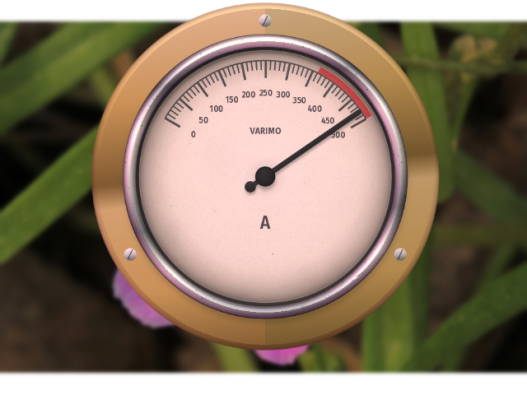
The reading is 480 A
